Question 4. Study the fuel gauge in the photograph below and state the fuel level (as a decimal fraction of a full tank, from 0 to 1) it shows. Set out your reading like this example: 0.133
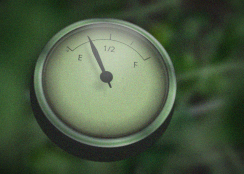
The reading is 0.25
